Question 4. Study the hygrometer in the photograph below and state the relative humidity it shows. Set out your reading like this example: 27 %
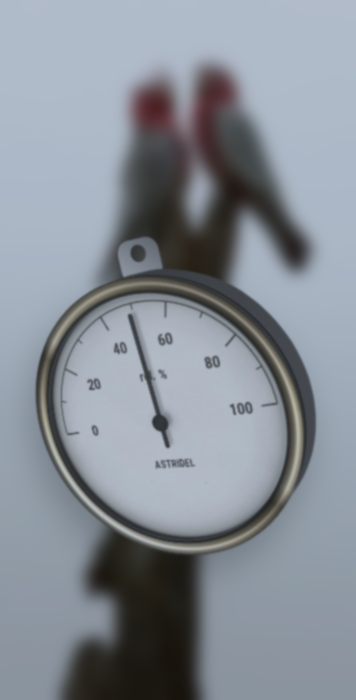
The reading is 50 %
